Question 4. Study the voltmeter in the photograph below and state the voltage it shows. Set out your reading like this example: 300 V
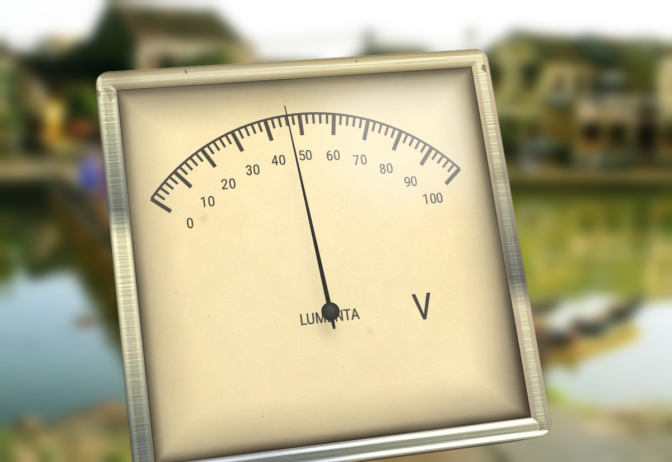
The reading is 46 V
